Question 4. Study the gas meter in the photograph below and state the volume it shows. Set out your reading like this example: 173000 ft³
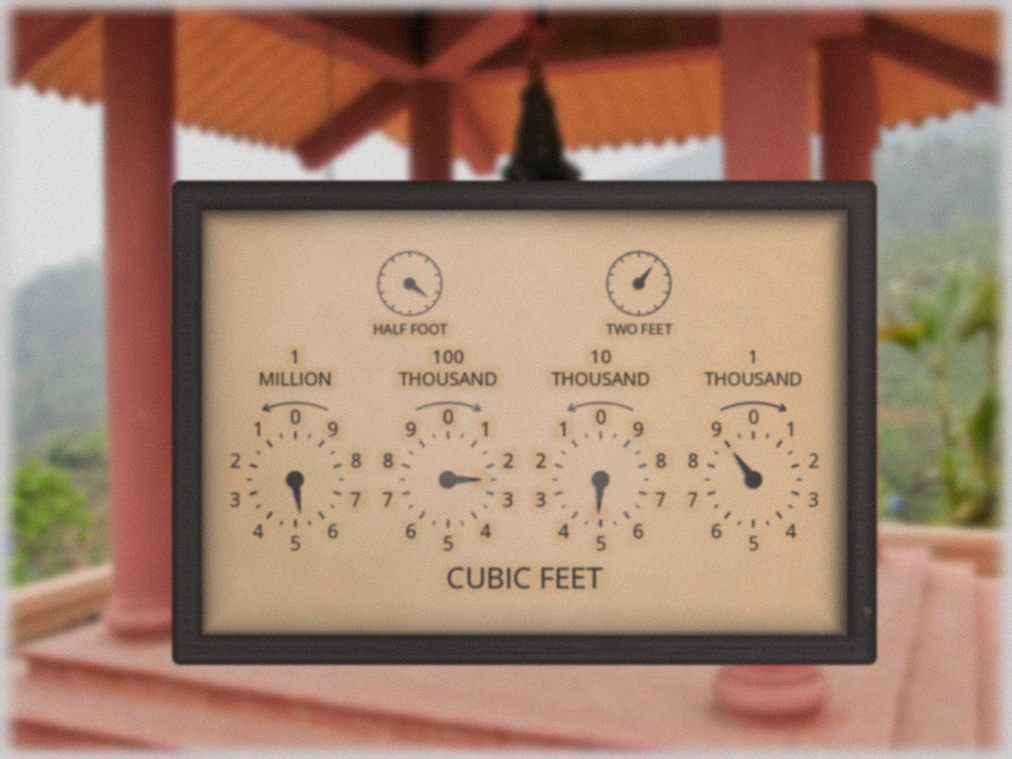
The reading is 524900 ft³
